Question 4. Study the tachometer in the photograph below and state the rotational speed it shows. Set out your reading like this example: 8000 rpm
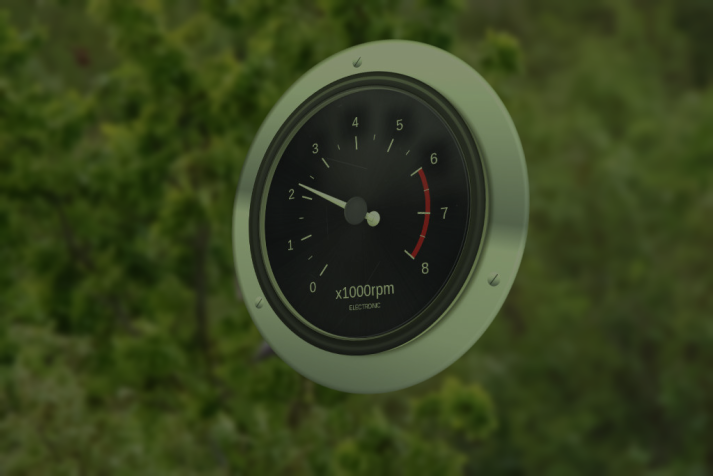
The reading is 2250 rpm
